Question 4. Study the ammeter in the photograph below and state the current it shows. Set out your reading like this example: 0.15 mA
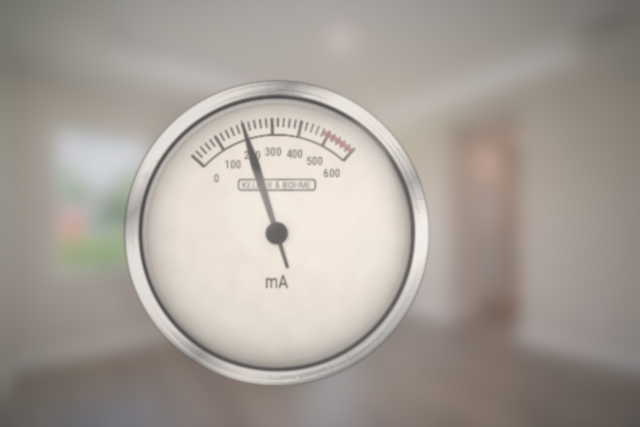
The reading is 200 mA
